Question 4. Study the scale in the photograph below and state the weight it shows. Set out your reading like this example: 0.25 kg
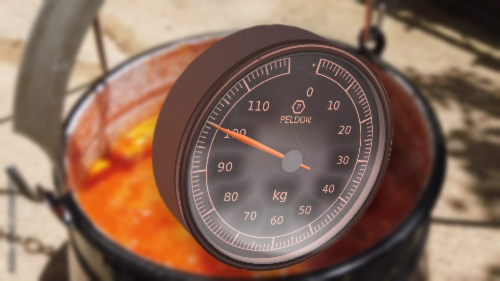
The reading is 100 kg
